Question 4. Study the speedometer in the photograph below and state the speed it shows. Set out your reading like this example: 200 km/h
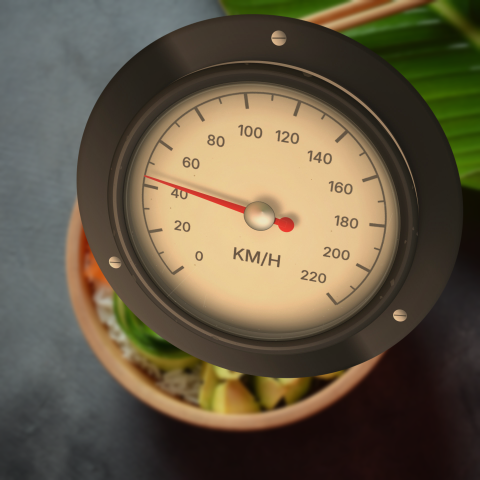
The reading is 45 km/h
